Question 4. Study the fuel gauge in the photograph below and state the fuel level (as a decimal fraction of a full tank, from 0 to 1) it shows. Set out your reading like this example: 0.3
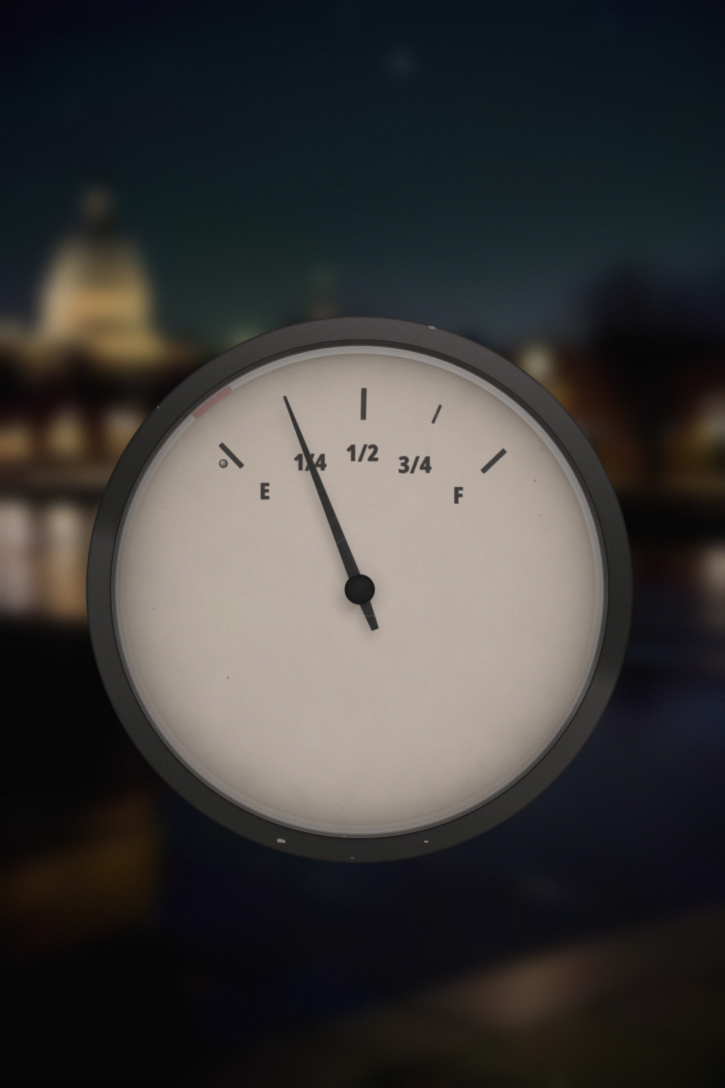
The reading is 0.25
